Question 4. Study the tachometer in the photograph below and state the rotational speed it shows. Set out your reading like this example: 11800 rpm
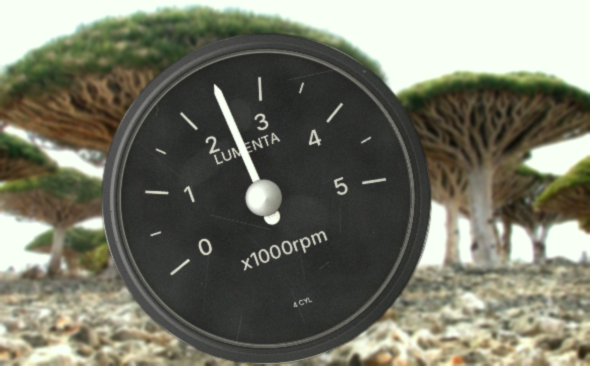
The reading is 2500 rpm
